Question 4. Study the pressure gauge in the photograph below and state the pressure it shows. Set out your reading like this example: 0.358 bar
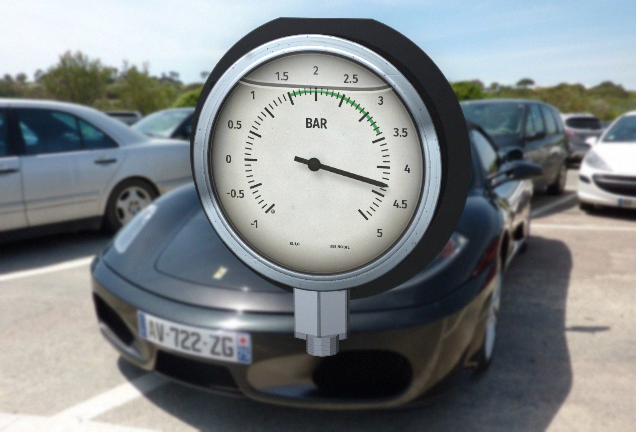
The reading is 4.3 bar
